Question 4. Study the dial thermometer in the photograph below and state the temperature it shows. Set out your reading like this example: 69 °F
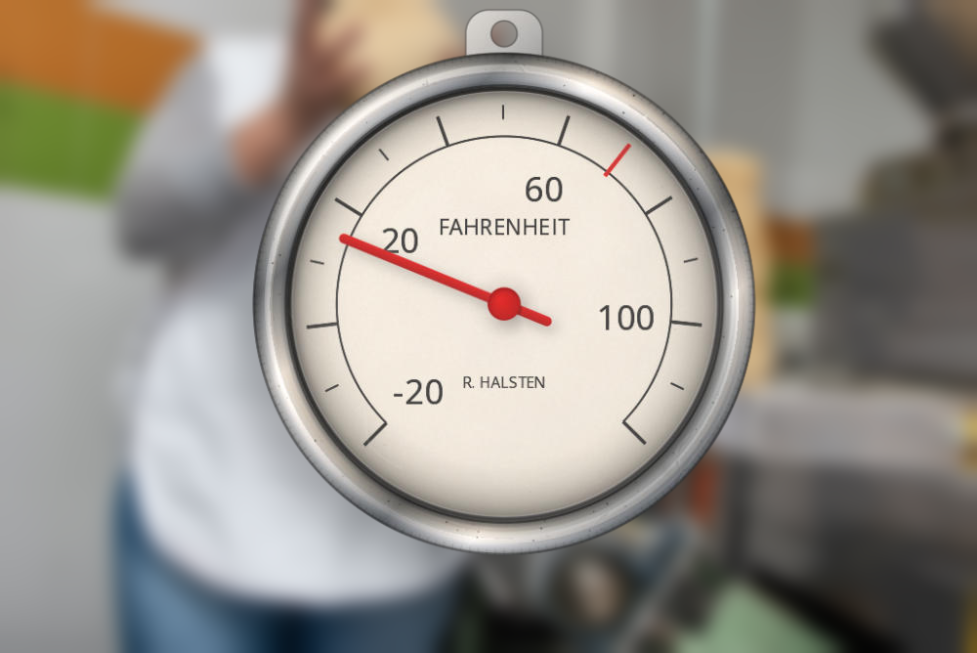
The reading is 15 °F
